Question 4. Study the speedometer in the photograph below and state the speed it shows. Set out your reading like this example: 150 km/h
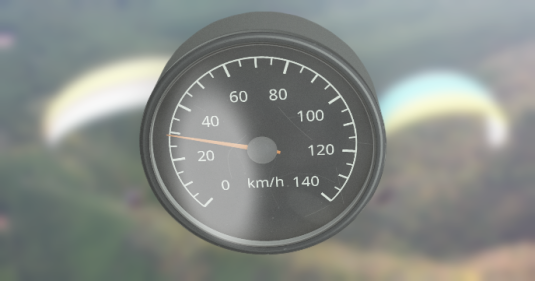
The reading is 30 km/h
